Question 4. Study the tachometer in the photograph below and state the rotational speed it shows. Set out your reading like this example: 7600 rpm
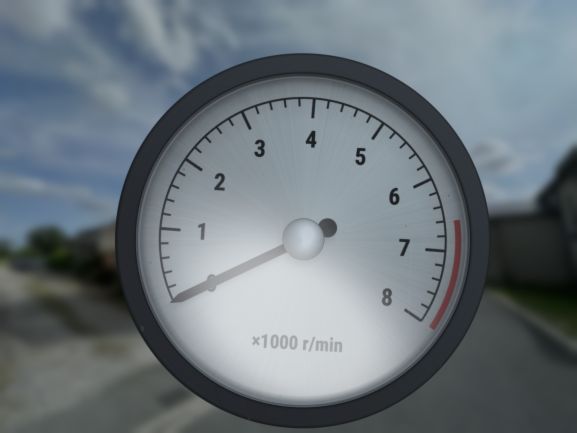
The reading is 0 rpm
